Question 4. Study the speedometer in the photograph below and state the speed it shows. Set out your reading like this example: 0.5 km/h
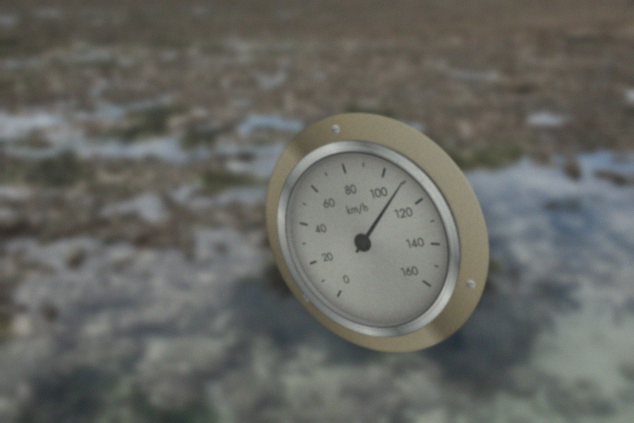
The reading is 110 km/h
